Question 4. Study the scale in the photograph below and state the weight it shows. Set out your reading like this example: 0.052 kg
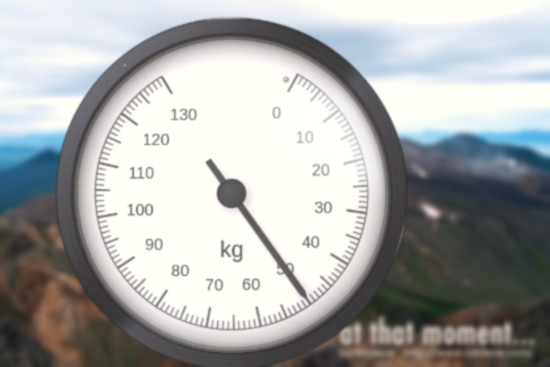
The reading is 50 kg
